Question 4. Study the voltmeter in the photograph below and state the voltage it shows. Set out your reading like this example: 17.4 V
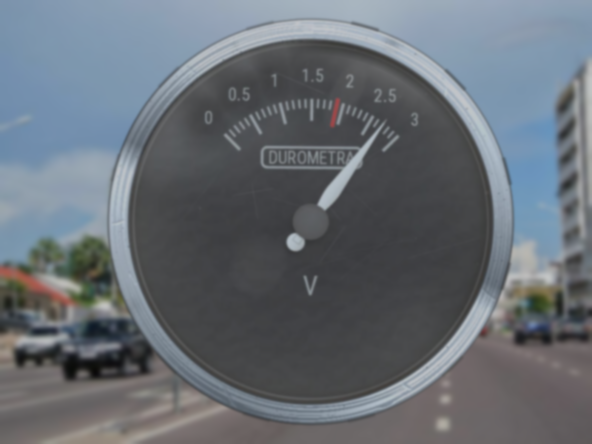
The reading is 2.7 V
